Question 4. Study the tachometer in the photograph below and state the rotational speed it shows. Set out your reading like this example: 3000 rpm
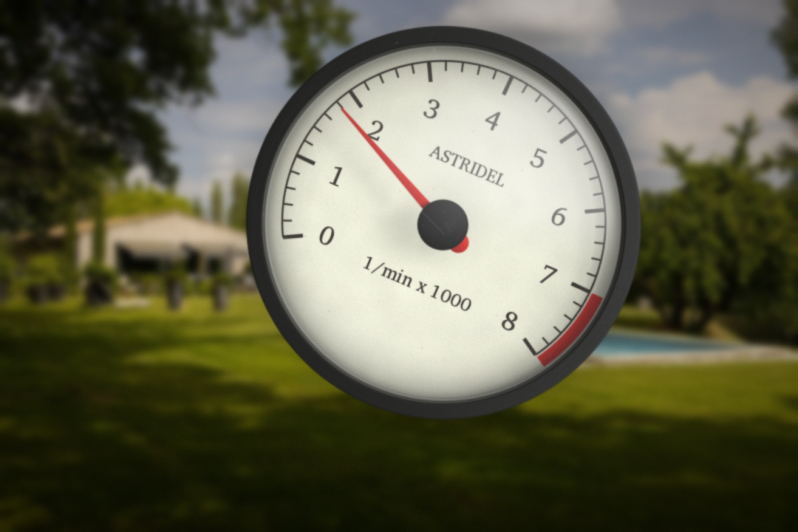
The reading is 1800 rpm
